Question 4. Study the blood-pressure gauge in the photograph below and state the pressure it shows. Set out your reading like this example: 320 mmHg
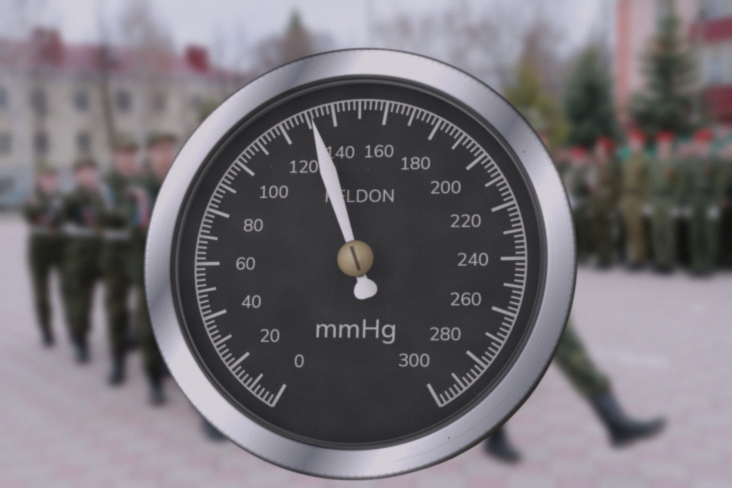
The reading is 132 mmHg
